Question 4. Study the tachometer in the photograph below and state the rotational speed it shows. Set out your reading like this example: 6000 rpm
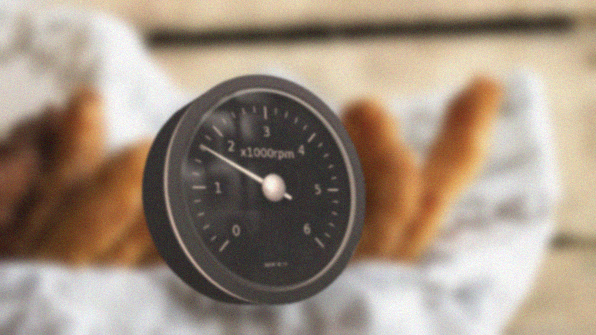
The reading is 1600 rpm
